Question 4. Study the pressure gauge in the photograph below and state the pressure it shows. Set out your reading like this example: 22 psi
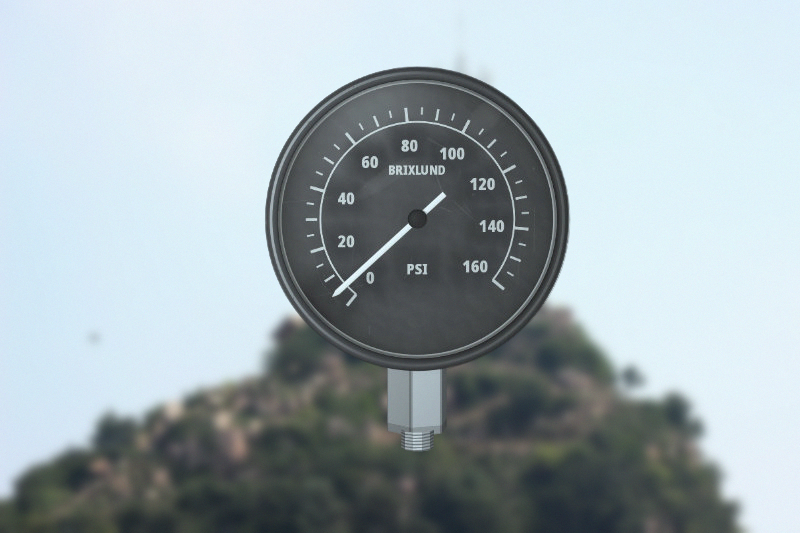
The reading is 5 psi
